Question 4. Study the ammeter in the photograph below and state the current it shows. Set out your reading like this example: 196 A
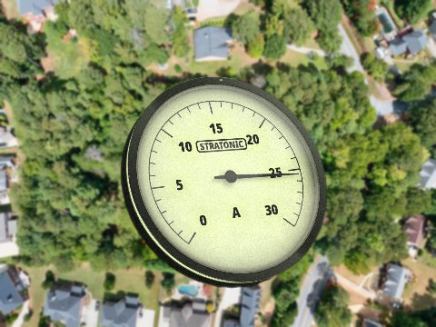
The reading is 25.5 A
